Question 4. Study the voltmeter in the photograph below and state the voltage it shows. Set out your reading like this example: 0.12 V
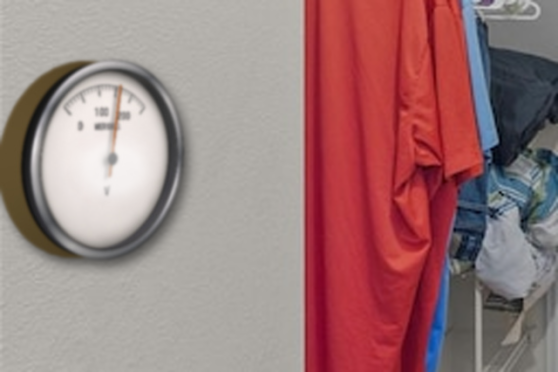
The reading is 150 V
